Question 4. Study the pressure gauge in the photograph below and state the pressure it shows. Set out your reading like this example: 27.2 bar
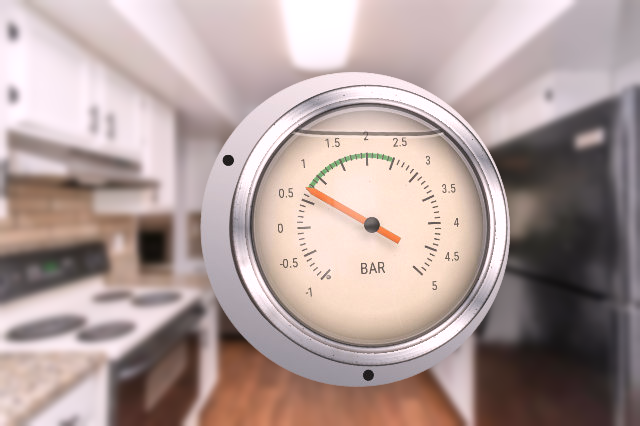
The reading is 0.7 bar
